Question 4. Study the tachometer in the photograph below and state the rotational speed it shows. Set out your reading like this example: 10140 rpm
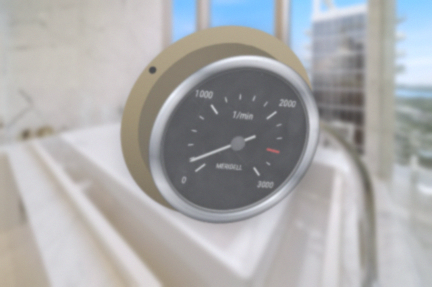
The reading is 200 rpm
